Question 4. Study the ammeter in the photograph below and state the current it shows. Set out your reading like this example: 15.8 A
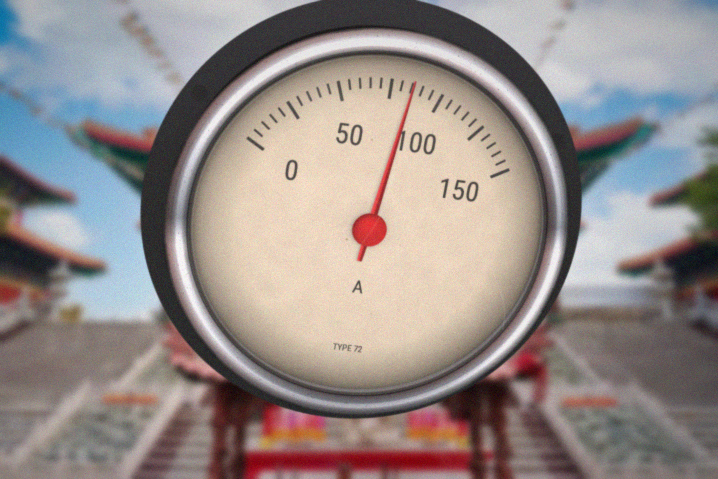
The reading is 85 A
